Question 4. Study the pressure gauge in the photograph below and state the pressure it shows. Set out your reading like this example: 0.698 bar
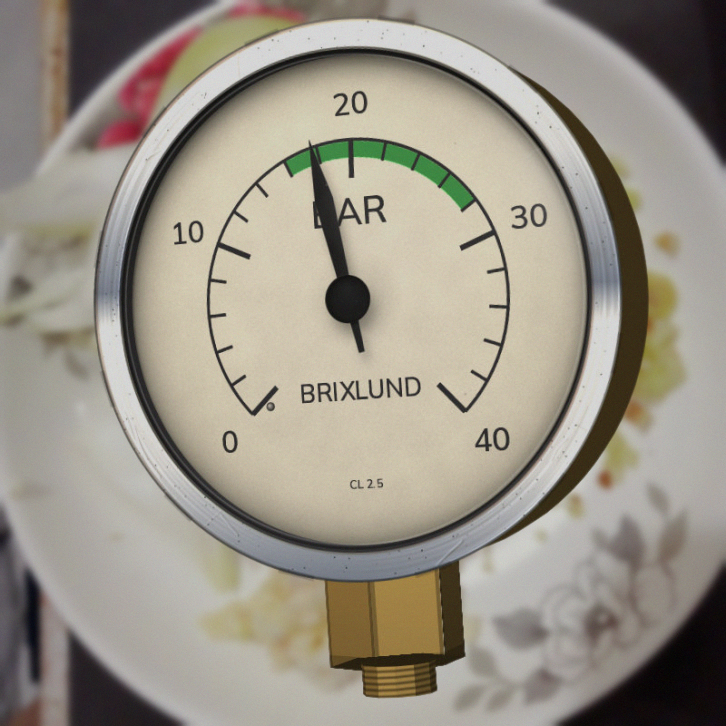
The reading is 18 bar
